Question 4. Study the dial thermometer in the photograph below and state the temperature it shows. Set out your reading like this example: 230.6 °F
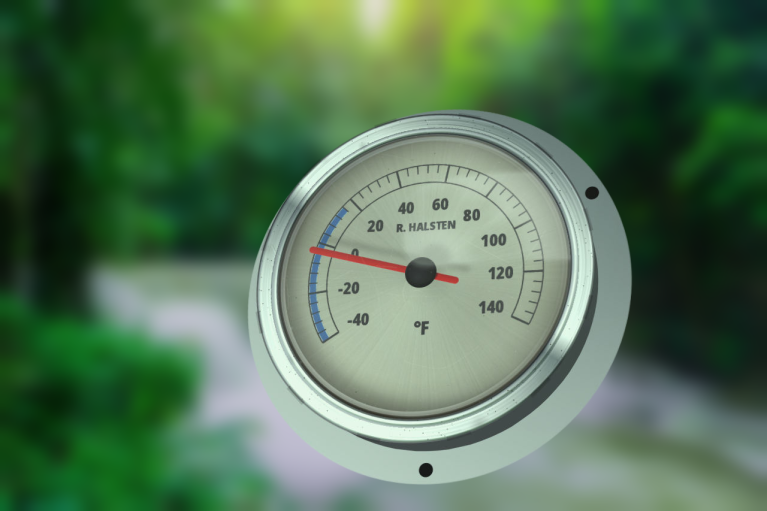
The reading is -4 °F
